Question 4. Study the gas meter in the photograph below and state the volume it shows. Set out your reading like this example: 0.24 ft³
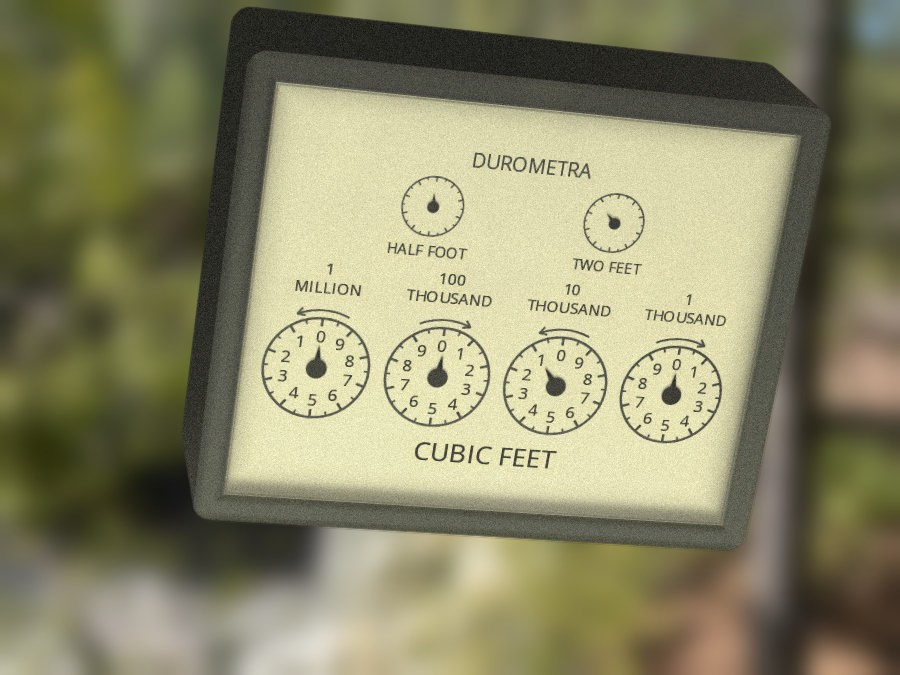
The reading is 1000 ft³
